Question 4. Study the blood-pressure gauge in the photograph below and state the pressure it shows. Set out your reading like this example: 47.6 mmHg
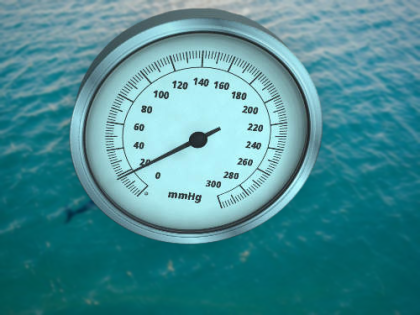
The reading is 20 mmHg
